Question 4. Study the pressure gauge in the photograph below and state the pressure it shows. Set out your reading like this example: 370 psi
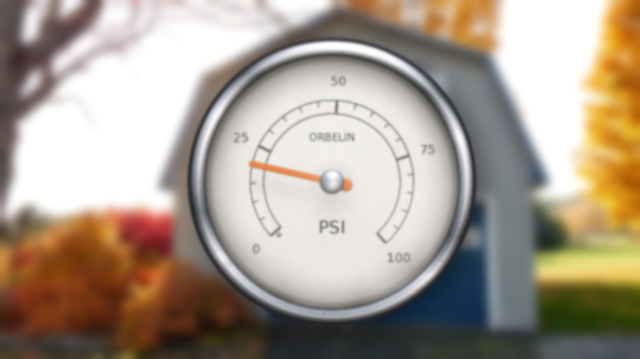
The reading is 20 psi
